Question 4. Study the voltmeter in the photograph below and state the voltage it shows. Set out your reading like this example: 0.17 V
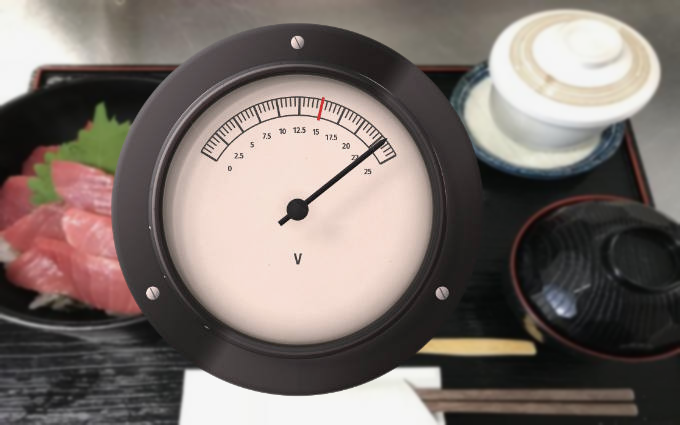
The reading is 23 V
